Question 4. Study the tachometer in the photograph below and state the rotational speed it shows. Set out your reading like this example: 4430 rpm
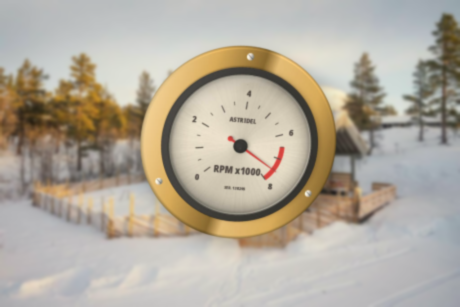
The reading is 7500 rpm
